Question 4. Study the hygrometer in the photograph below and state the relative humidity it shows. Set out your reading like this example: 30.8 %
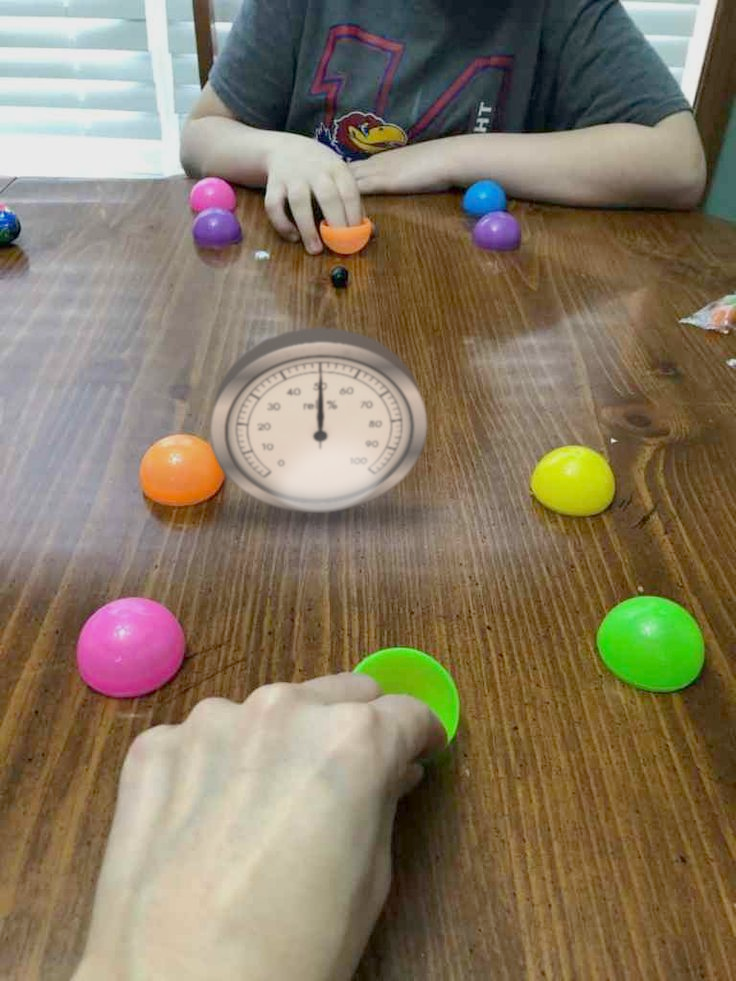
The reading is 50 %
